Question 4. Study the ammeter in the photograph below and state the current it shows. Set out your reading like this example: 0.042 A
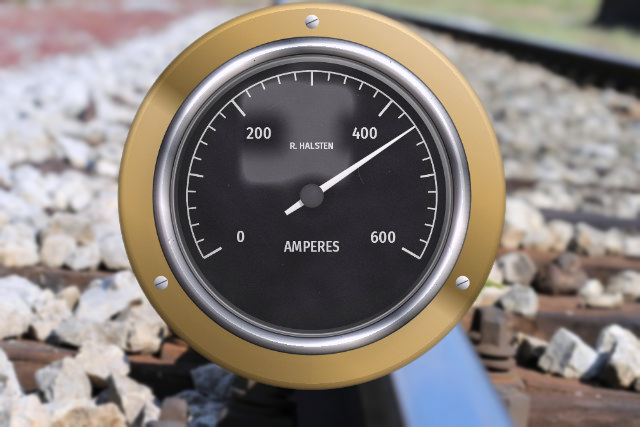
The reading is 440 A
